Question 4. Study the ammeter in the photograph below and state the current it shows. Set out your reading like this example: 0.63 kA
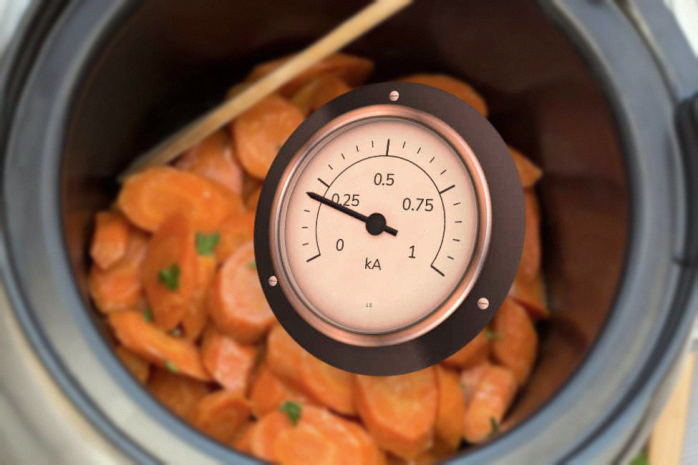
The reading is 0.2 kA
